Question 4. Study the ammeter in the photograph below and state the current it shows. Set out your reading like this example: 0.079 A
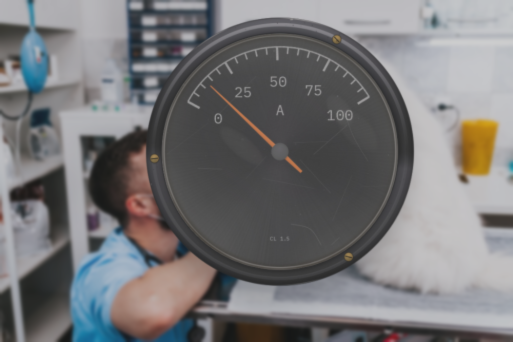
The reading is 12.5 A
